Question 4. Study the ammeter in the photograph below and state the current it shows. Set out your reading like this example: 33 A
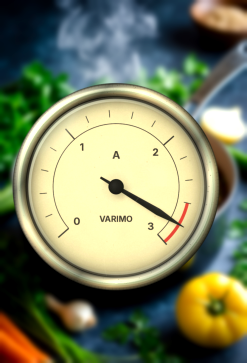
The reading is 2.8 A
